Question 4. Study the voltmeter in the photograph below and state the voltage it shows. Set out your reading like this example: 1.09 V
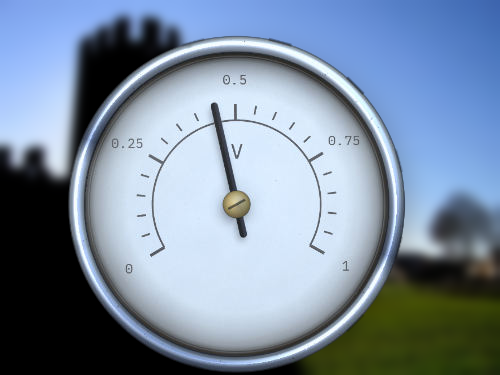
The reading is 0.45 V
